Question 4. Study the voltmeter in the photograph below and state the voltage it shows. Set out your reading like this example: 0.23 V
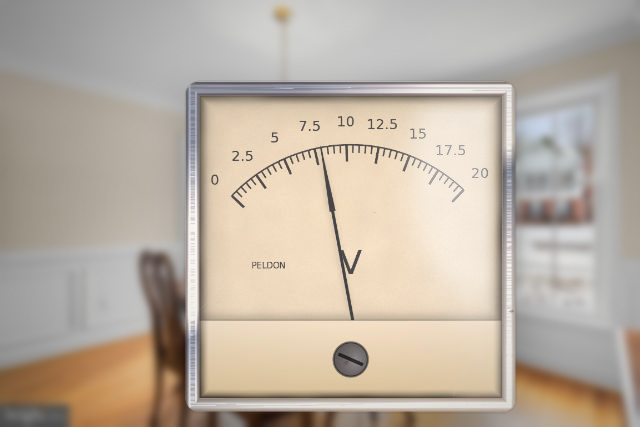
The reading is 8 V
